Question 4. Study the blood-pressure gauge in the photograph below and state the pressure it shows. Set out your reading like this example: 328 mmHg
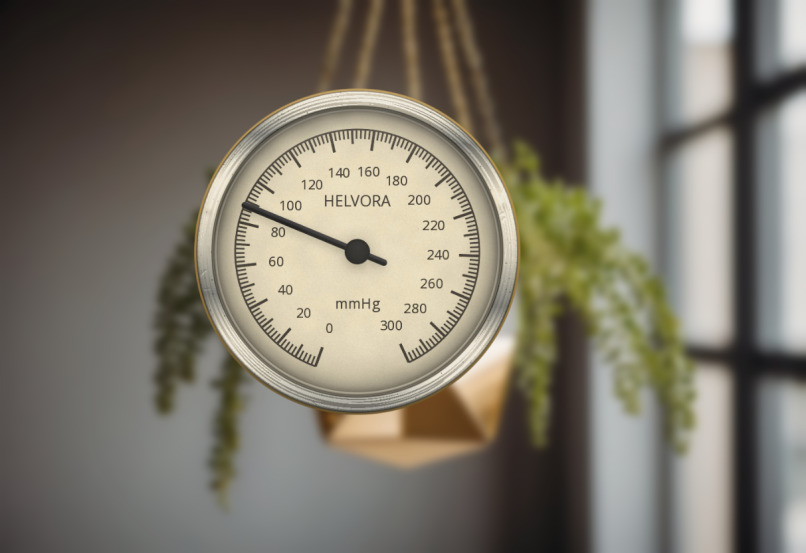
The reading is 88 mmHg
